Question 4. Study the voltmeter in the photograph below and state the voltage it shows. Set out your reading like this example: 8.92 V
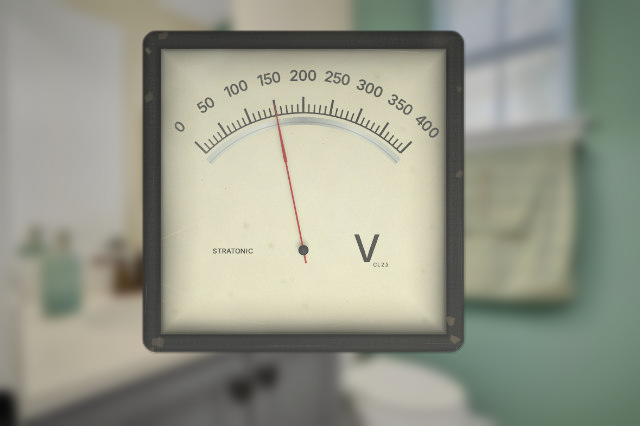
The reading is 150 V
